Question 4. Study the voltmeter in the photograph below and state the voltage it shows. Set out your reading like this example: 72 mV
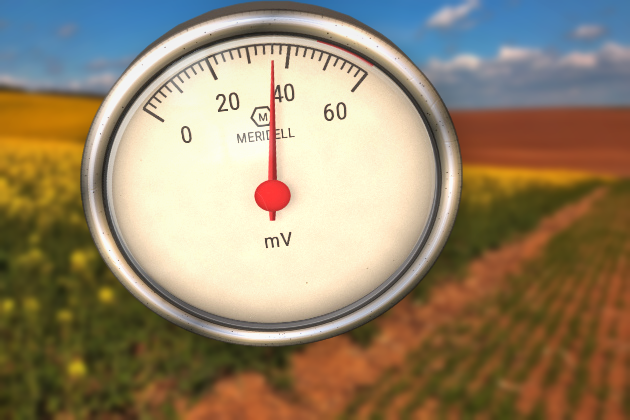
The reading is 36 mV
